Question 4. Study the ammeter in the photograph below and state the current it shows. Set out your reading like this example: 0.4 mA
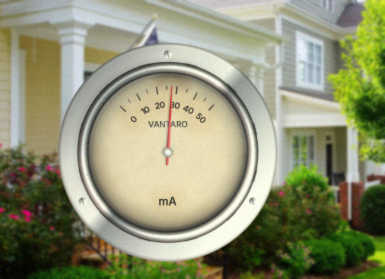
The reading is 27.5 mA
